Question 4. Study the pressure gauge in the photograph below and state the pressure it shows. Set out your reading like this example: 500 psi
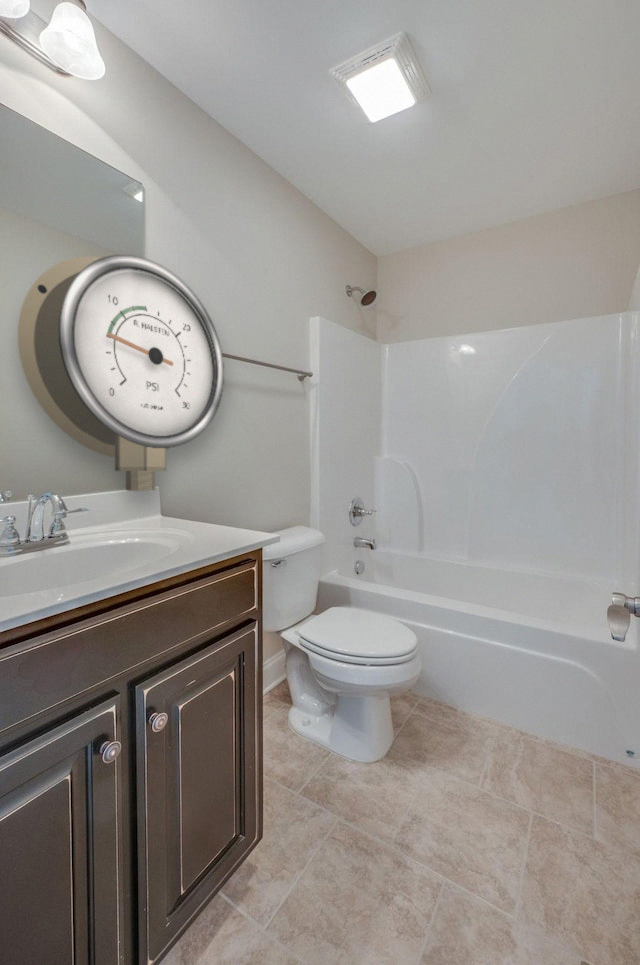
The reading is 6 psi
